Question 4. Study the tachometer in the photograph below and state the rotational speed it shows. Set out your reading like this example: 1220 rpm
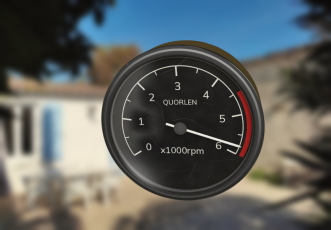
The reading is 5750 rpm
